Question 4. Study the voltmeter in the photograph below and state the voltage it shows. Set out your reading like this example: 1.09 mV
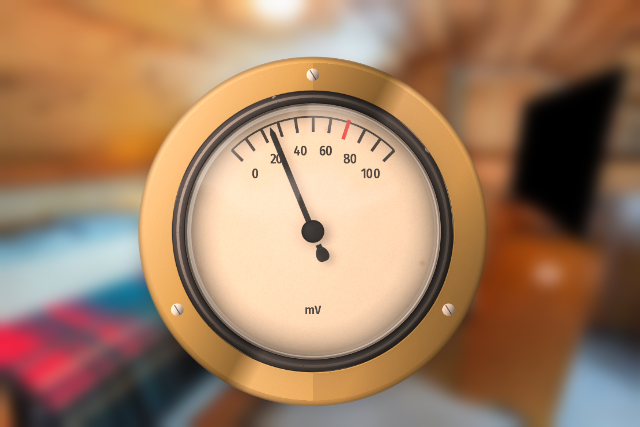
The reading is 25 mV
